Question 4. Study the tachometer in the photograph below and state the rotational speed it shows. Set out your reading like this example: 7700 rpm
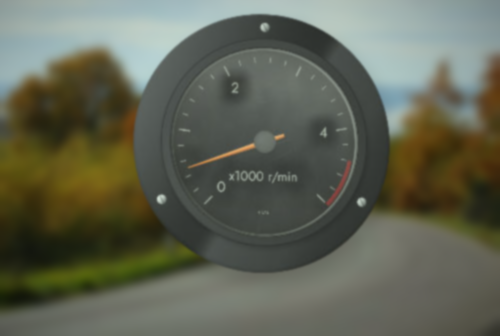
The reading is 500 rpm
